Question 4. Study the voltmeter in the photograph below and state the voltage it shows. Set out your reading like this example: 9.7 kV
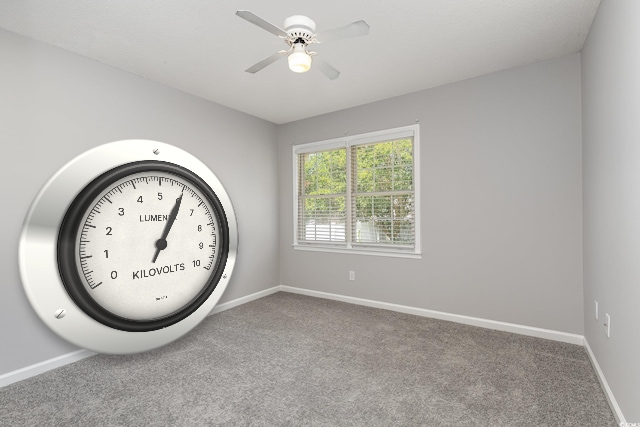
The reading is 6 kV
